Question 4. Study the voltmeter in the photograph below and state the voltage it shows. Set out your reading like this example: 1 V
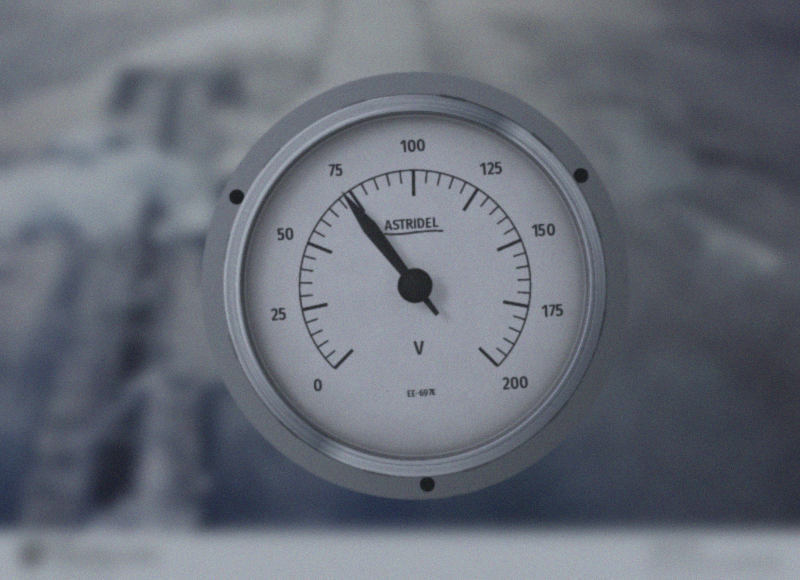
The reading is 72.5 V
